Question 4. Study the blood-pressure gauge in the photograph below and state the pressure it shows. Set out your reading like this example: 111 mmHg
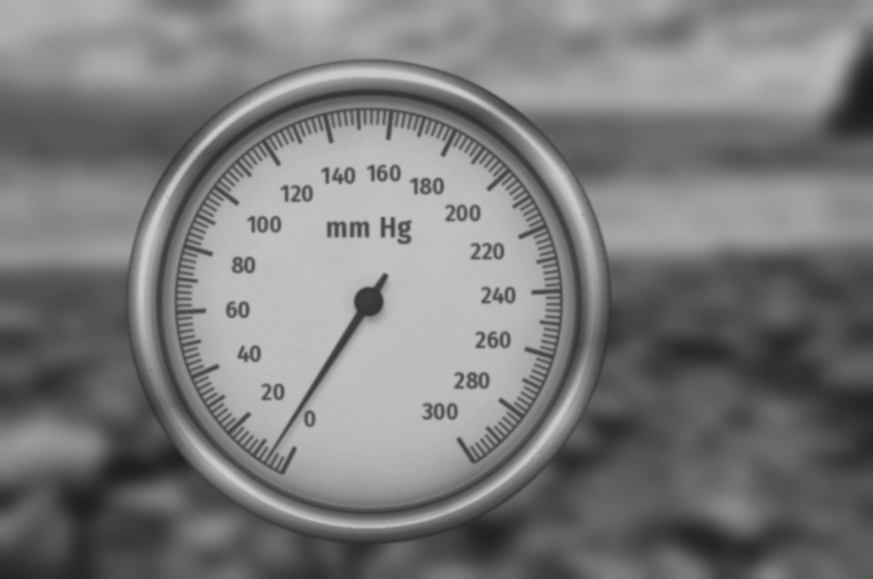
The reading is 6 mmHg
